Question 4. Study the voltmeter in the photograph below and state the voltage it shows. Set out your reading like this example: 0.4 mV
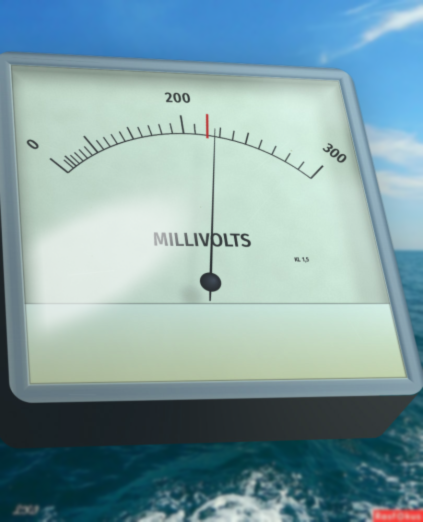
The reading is 225 mV
